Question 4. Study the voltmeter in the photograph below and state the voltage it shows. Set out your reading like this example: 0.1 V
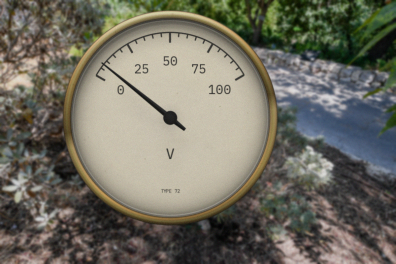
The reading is 7.5 V
